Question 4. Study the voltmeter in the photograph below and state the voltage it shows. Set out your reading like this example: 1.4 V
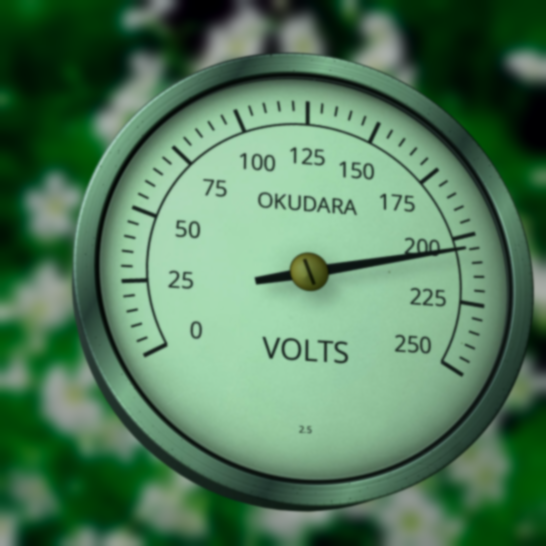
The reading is 205 V
